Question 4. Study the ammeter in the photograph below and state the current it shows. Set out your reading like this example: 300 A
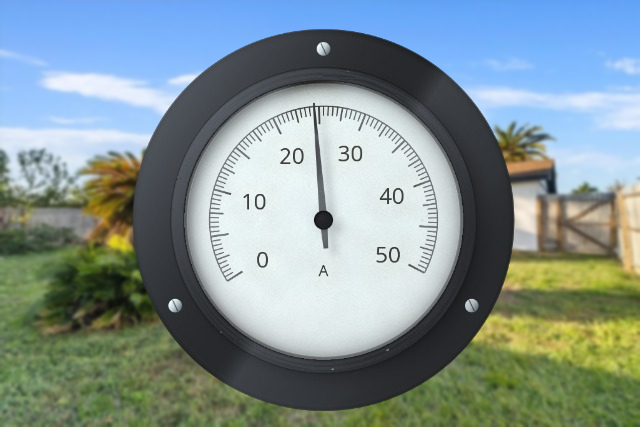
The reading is 24.5 A
